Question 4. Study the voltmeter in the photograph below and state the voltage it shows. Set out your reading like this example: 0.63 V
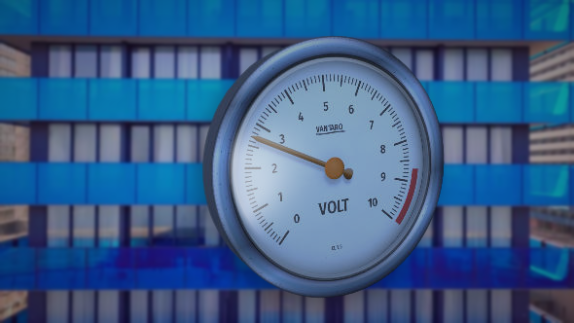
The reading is 2.7 V
